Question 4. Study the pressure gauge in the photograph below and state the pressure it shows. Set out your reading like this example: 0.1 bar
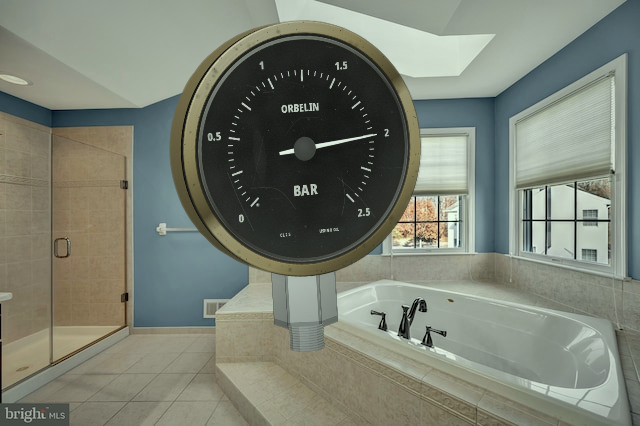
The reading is 2 bar
